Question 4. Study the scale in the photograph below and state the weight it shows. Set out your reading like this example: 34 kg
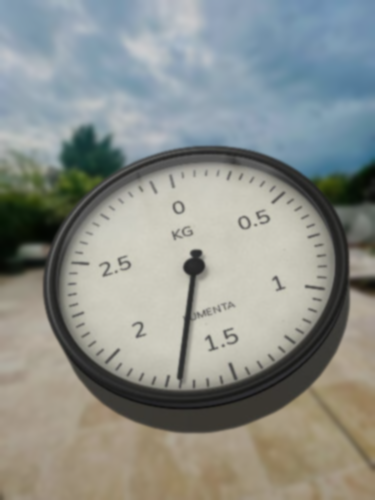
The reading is 1.7 kg
